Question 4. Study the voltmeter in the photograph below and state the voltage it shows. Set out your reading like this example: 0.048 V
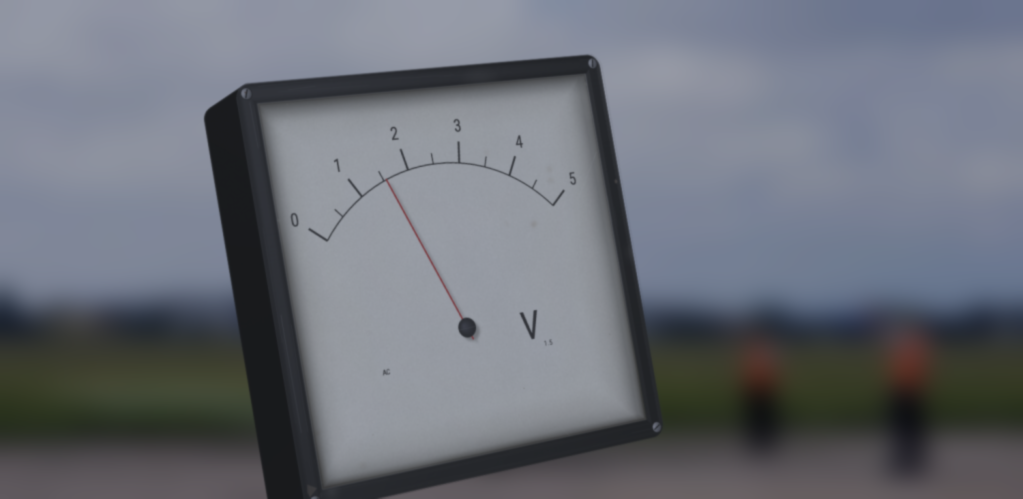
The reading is 1.5 V
